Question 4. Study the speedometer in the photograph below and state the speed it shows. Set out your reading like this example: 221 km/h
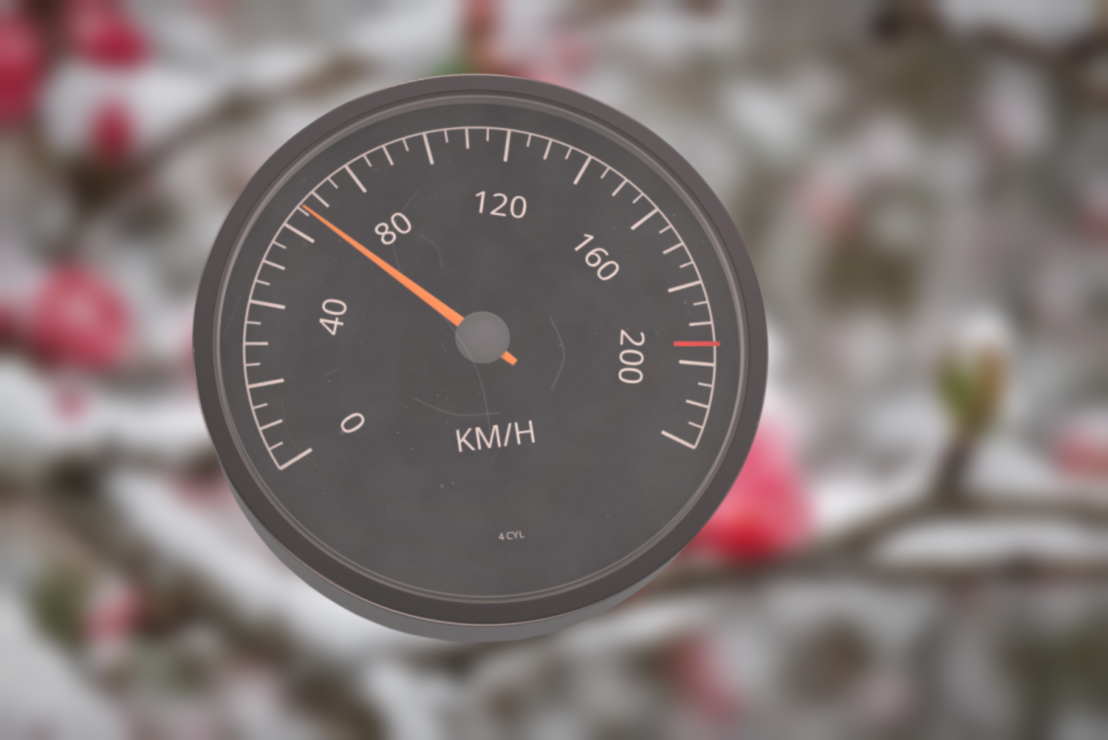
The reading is 65 km/h
